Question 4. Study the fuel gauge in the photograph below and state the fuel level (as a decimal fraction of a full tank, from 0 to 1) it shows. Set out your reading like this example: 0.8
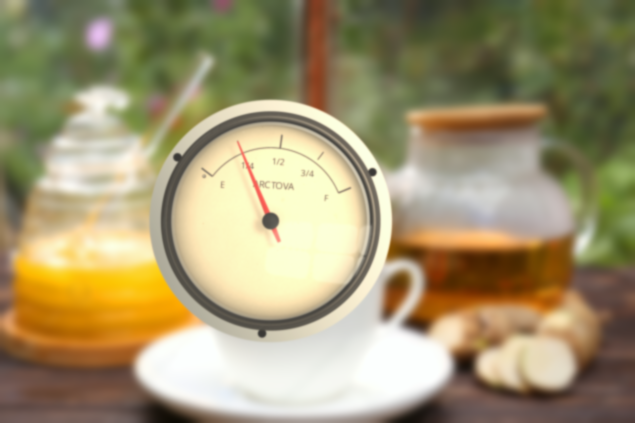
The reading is 0.25
